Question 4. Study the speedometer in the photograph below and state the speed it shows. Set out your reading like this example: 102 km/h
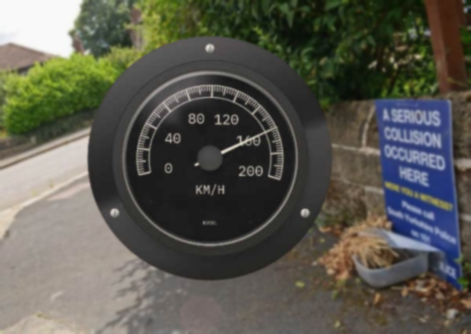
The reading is 160 km/h
